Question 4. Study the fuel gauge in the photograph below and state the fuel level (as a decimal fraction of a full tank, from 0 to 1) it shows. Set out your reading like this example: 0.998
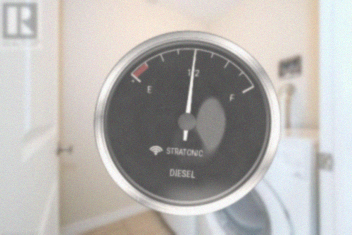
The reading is 0.5
